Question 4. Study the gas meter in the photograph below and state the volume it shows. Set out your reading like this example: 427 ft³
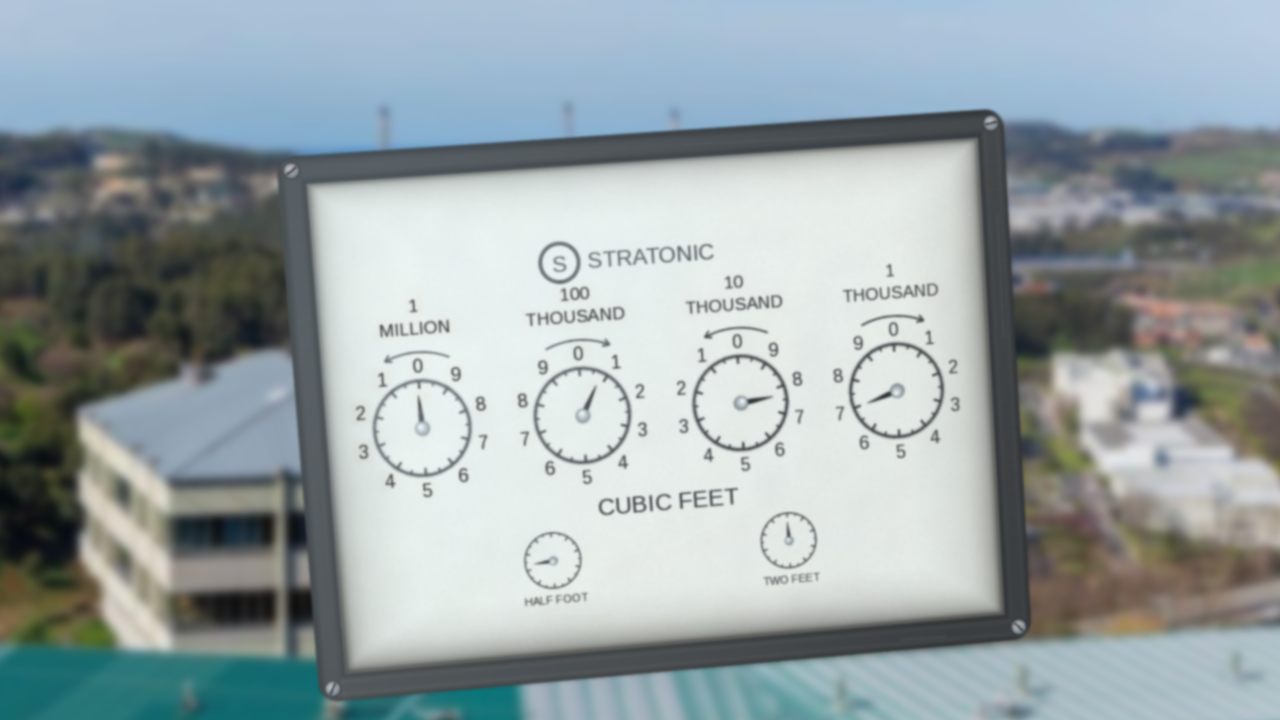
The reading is 7700 ft³
